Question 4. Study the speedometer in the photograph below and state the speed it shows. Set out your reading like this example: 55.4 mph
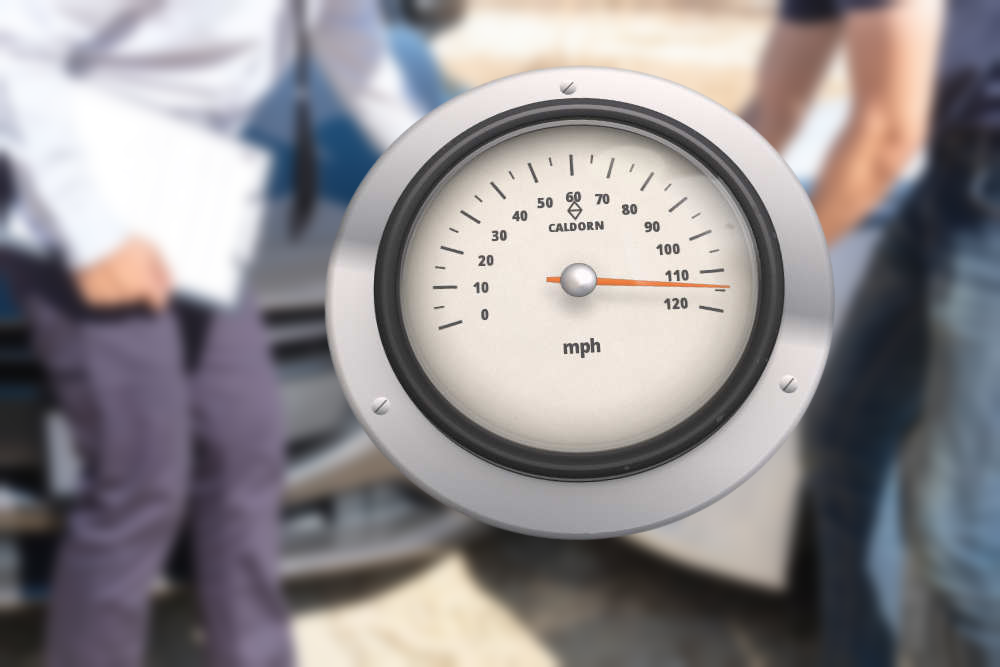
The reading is 115 mph
